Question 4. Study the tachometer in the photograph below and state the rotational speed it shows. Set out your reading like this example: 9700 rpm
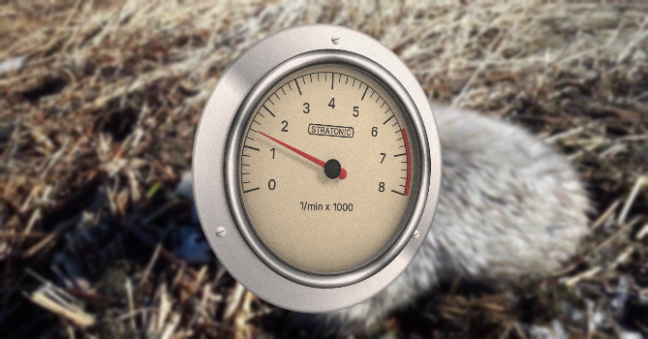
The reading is 1400 rpm
